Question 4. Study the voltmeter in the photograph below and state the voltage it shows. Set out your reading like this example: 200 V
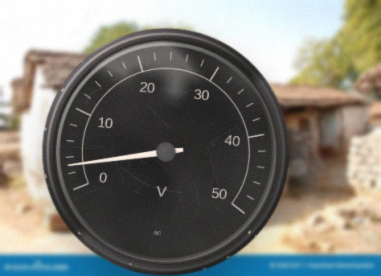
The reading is 3 V
